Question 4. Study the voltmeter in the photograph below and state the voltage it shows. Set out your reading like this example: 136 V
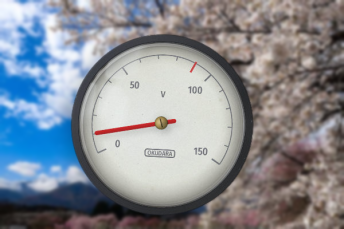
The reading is 10 V
